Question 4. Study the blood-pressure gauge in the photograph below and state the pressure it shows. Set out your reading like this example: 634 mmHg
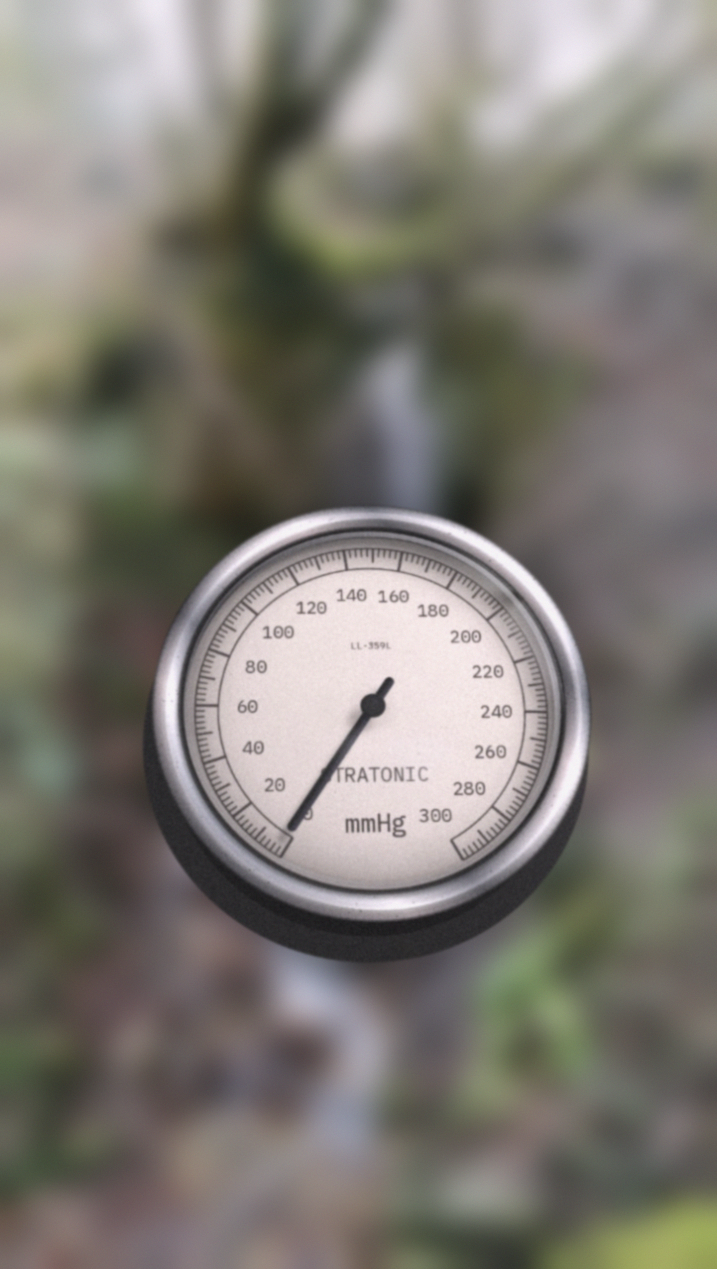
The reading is 2 mmHg
